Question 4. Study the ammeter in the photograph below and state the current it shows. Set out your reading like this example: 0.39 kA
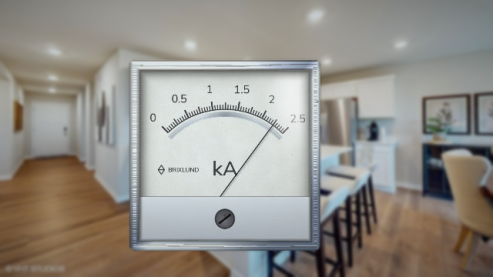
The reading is 2.25 kA
